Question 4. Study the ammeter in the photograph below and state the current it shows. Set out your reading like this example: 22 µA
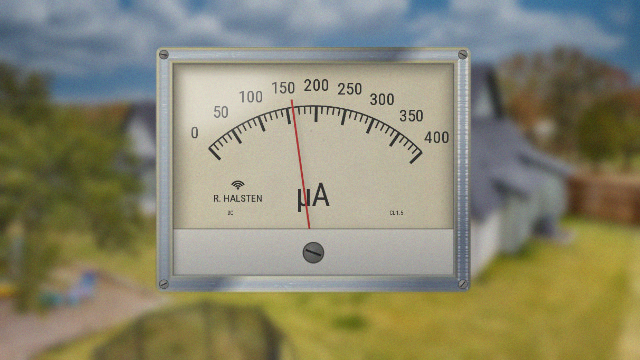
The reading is 160 µA
